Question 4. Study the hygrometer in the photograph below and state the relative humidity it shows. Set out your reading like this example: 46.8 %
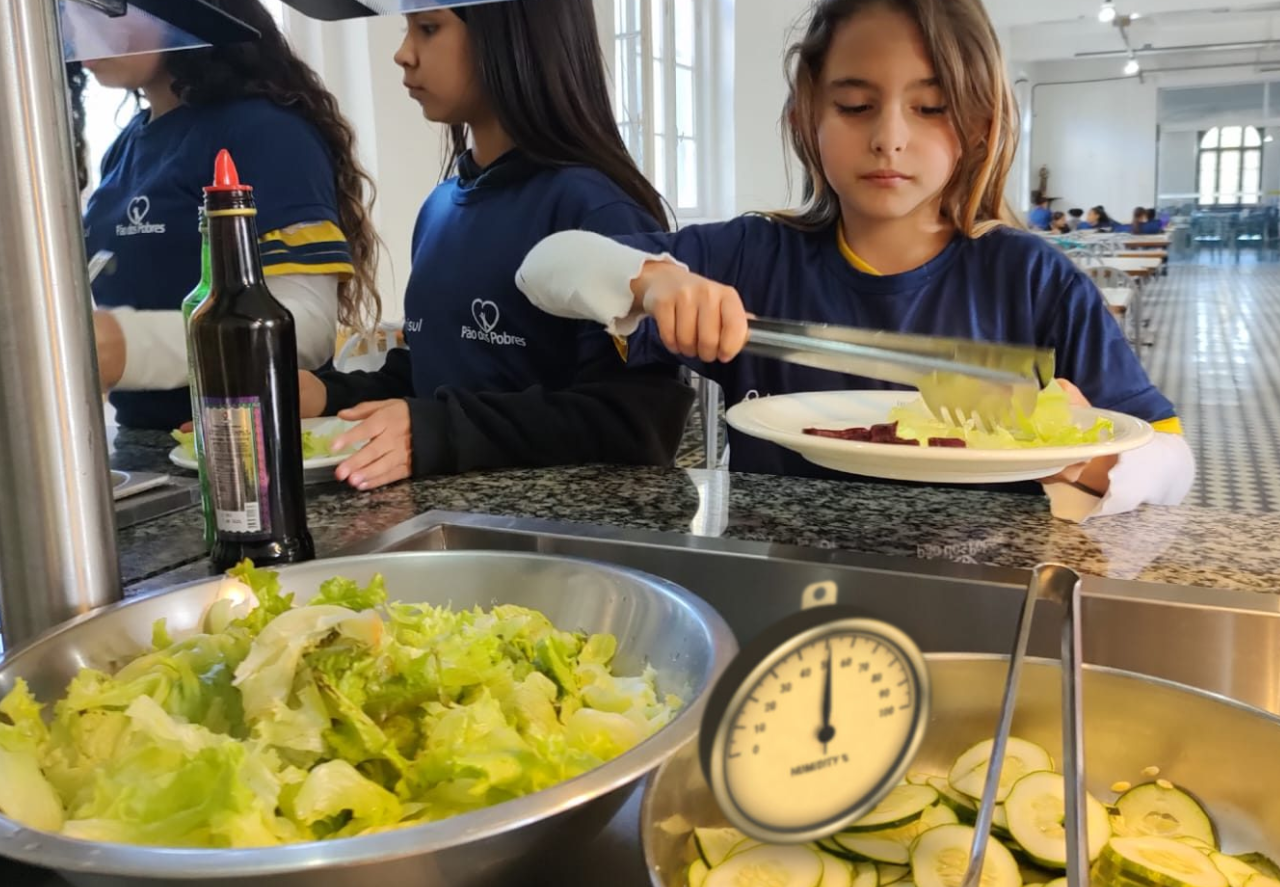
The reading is 50 %
